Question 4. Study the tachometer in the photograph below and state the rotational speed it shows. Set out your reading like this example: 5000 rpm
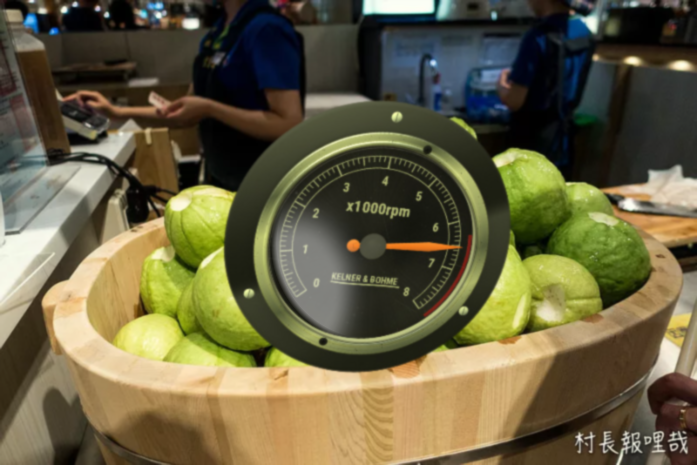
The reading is 6500 rpm
